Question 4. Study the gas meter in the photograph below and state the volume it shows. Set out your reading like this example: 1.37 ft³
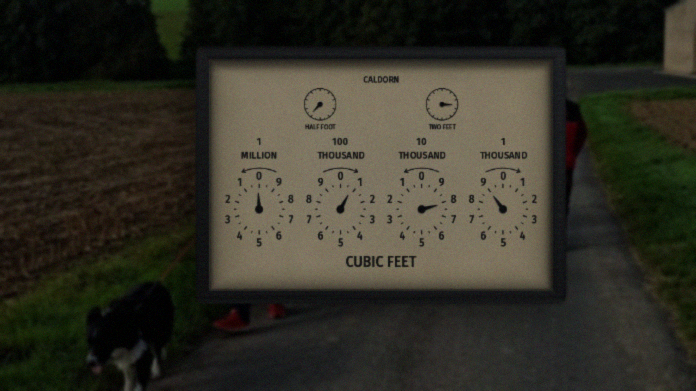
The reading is 7900 ft³
